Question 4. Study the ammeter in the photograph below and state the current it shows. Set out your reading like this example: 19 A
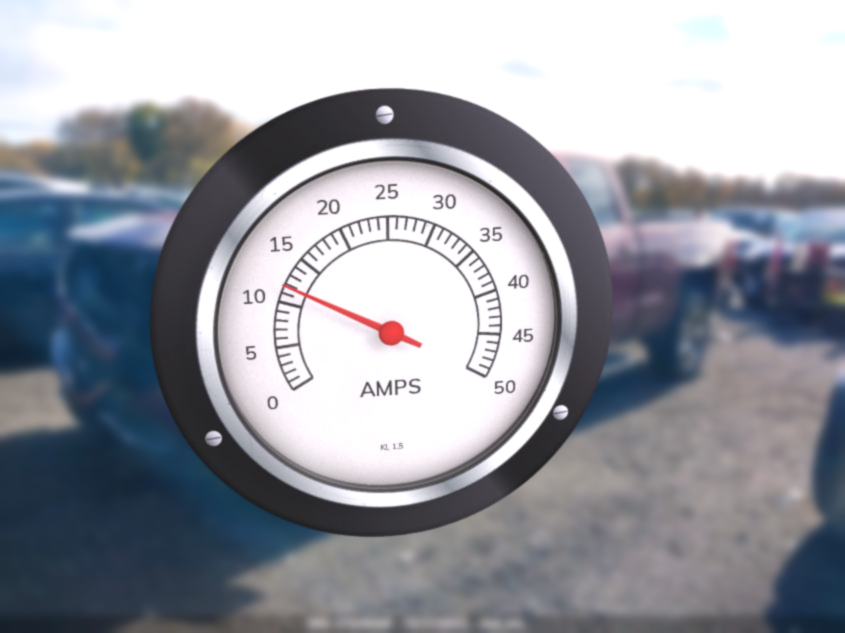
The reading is 12 A
